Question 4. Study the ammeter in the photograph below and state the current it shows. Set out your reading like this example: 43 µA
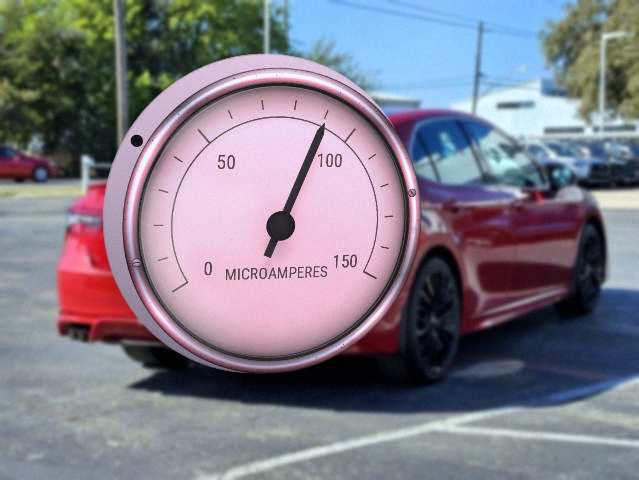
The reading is 90 µA
